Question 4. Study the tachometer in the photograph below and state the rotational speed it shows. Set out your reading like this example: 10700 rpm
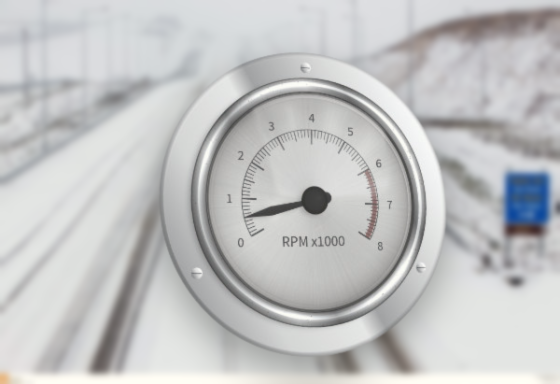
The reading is 500 rpm
